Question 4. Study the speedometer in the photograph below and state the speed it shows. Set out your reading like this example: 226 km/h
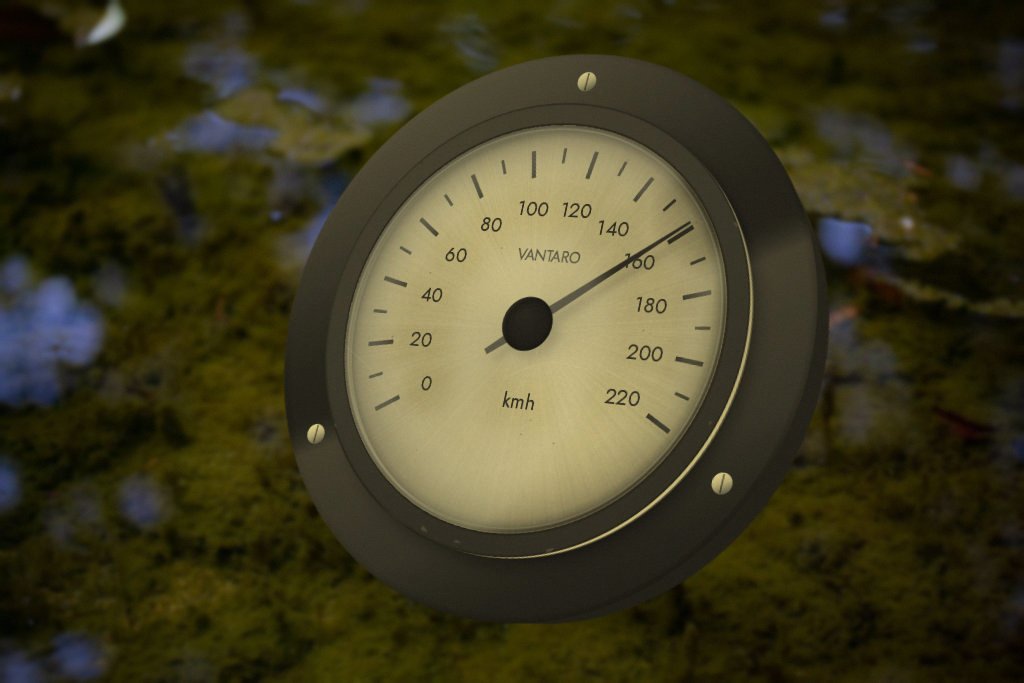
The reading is 160 km/h
